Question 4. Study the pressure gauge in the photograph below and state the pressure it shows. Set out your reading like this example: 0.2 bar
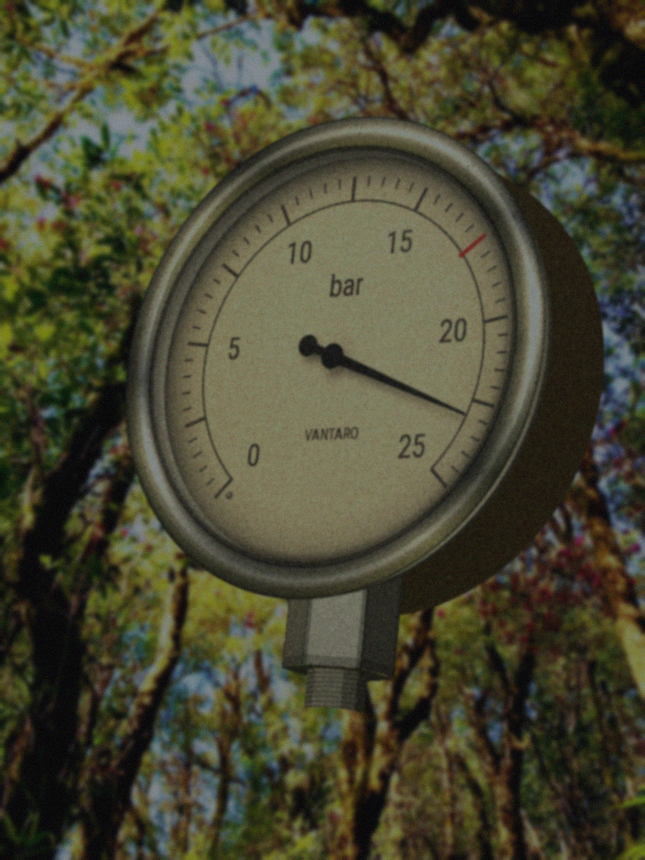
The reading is 23 bar
